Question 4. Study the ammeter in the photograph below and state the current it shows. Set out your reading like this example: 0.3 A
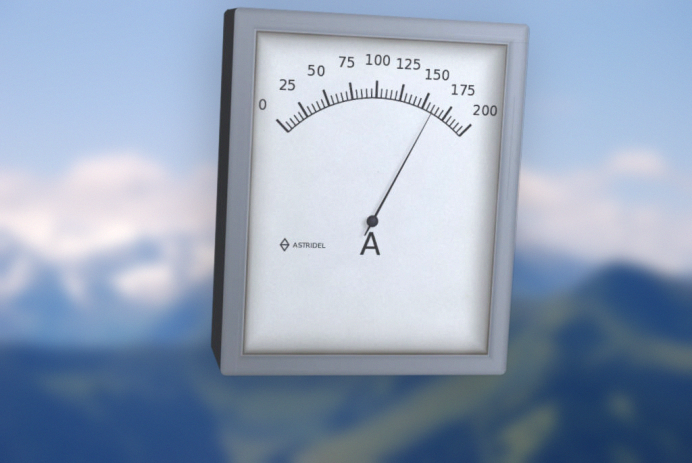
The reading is 160 A
